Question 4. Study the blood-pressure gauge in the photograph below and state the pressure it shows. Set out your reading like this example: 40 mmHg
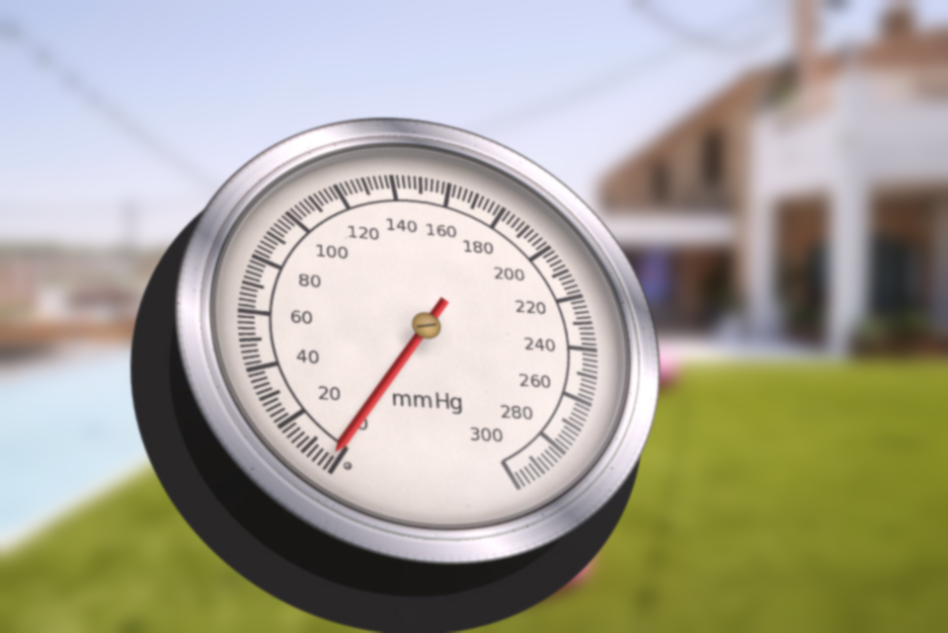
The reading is 2 mmHg
